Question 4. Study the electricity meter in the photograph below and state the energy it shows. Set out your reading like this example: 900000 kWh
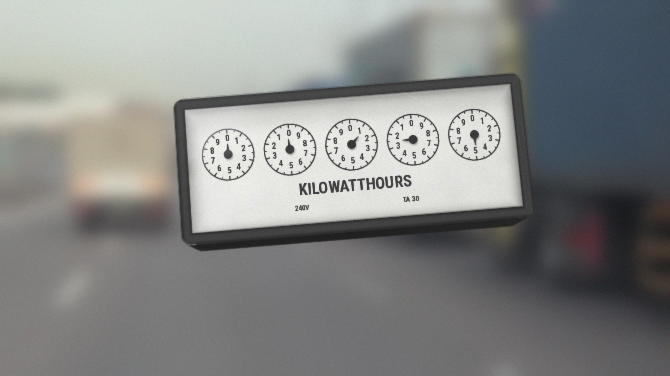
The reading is 125 kWh
